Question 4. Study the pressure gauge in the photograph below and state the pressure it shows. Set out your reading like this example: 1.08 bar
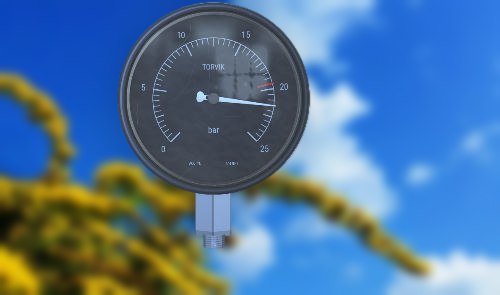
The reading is 21.5 bar
